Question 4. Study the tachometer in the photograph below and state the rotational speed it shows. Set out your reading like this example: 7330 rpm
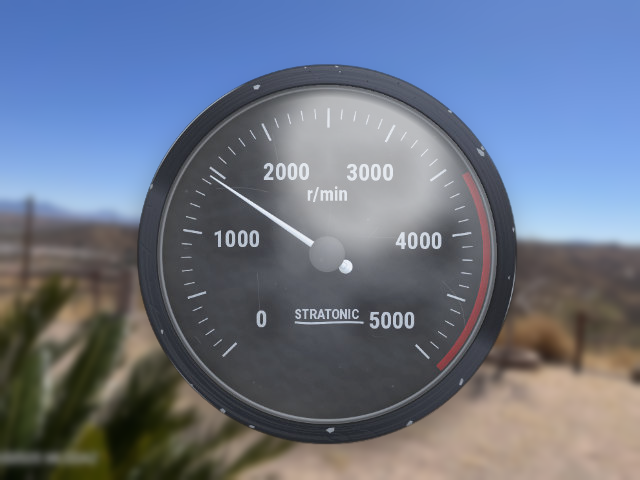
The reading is 1450 rpm
